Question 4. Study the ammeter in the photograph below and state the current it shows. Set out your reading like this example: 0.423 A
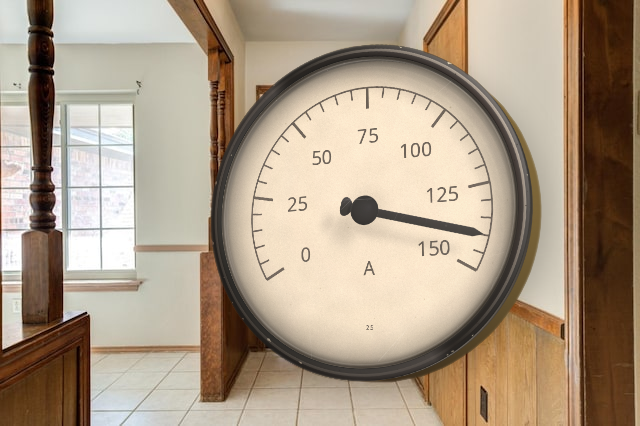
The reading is 140 A
